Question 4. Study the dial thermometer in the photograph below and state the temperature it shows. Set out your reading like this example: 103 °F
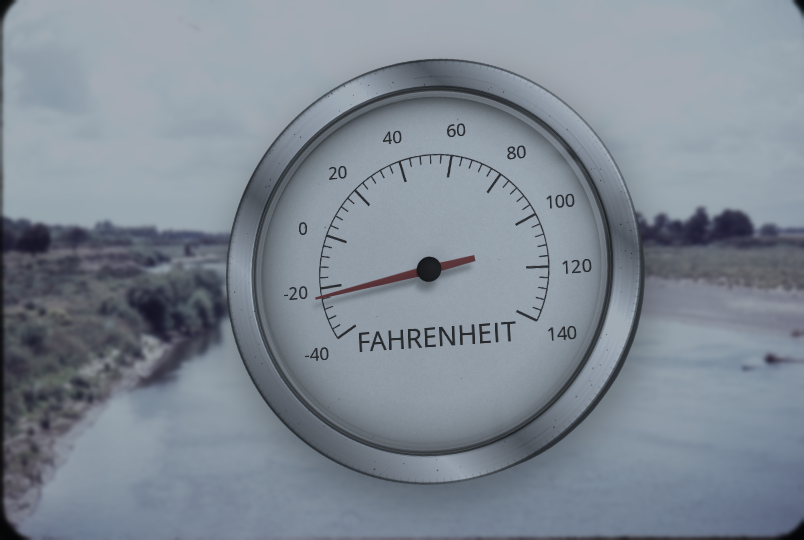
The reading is -24 °F
